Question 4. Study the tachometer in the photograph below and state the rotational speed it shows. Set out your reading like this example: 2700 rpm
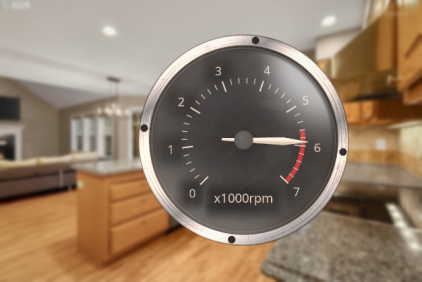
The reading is 5900 rpm
